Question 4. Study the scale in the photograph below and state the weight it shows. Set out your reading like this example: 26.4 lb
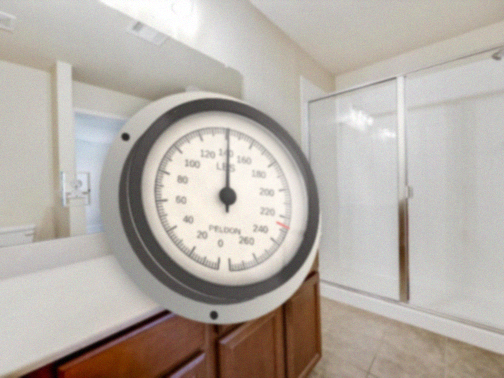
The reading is 140 lb
